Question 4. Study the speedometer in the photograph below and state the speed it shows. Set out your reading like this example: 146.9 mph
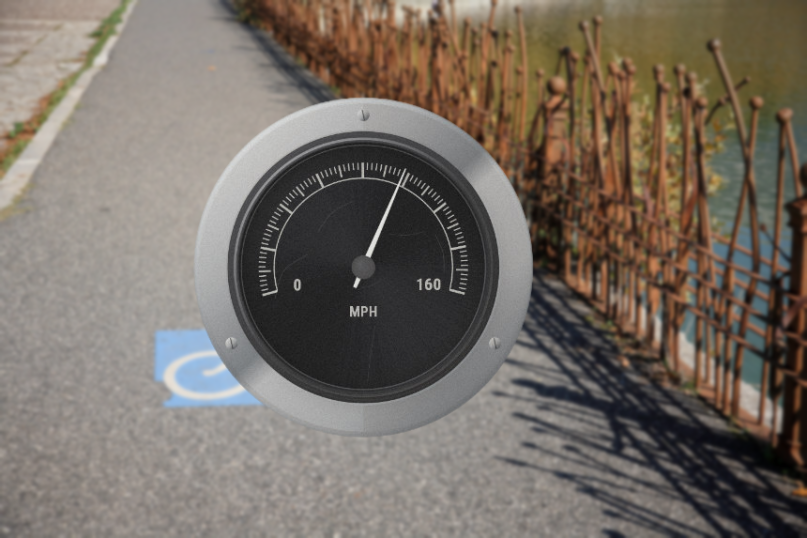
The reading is 98 mph
